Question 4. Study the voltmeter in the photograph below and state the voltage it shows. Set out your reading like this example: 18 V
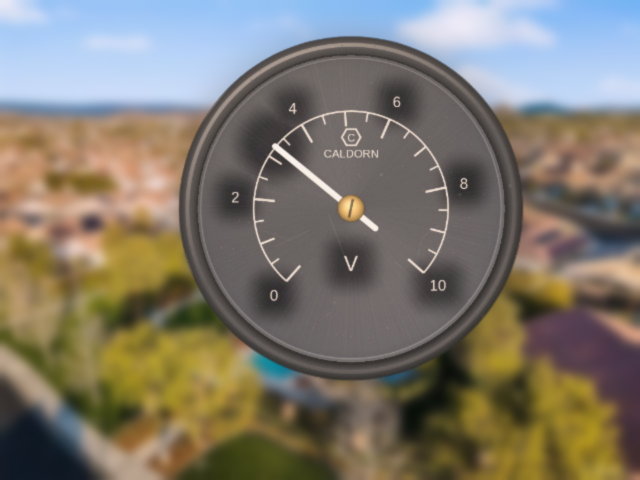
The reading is 3.25 V
